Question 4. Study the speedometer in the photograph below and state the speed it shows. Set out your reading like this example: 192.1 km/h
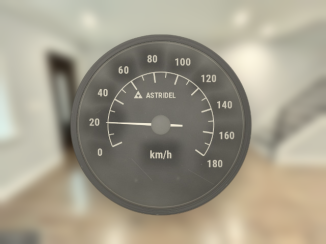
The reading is 20 km/h
